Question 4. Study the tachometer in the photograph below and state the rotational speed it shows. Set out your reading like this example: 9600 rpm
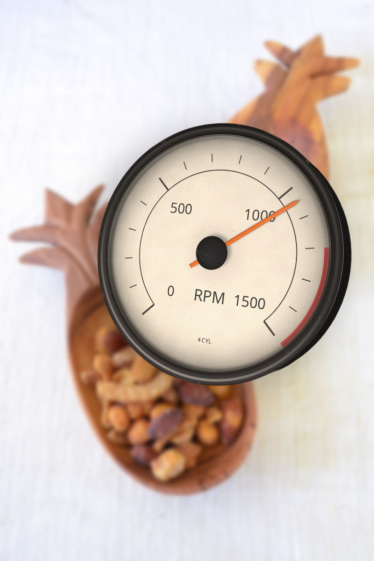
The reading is 1050 rpm
